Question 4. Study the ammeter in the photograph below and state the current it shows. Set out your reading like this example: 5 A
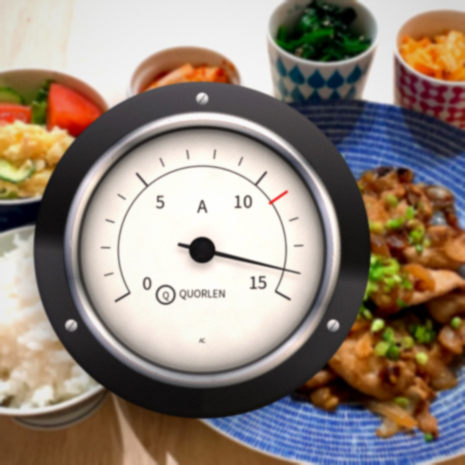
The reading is 14 A
